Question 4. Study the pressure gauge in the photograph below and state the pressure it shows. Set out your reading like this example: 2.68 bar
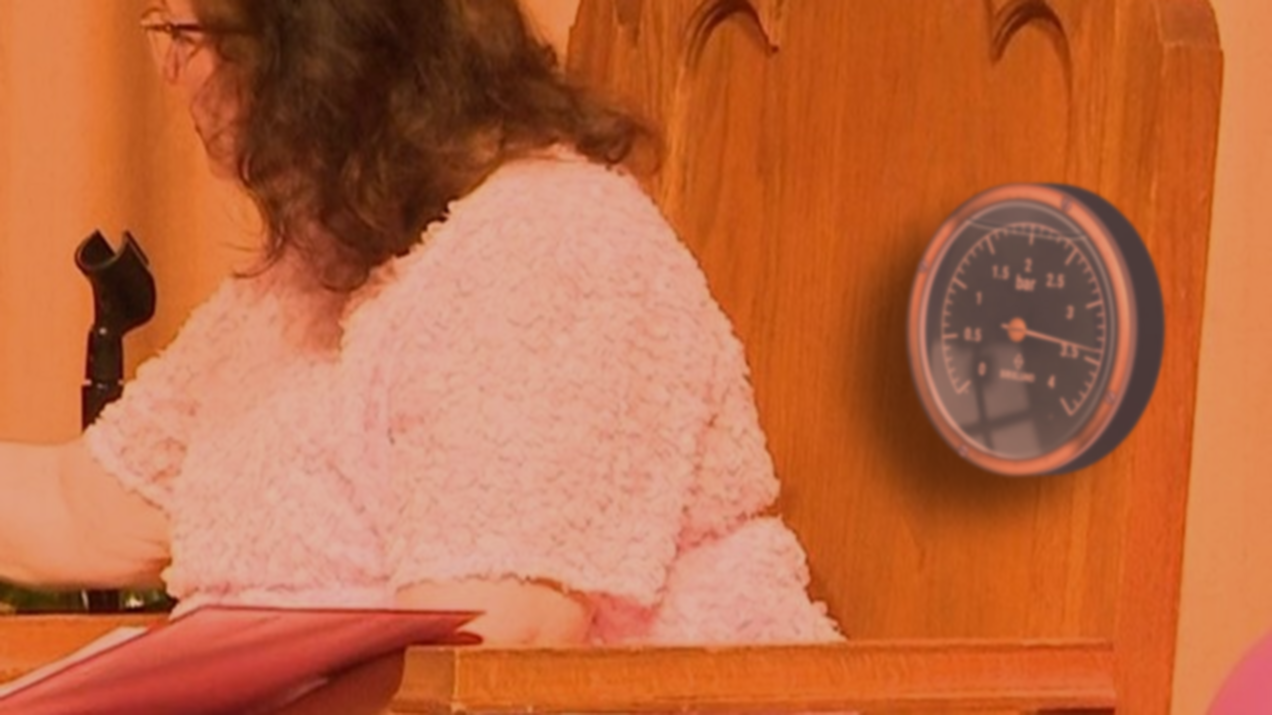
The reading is 3.4 bar
